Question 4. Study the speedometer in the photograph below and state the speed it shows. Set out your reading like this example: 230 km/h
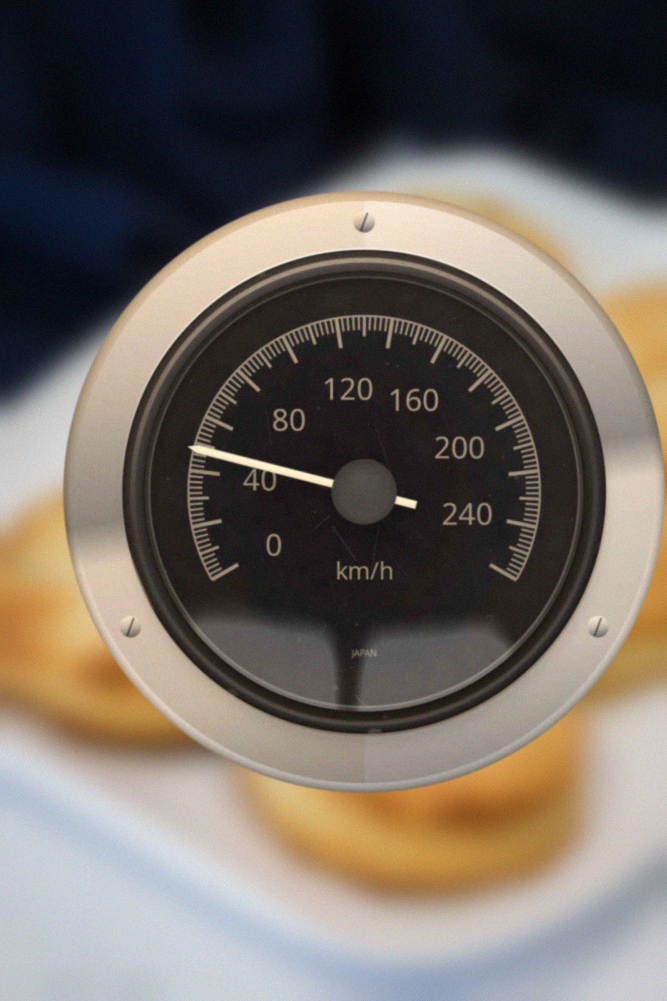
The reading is 48 km/h
